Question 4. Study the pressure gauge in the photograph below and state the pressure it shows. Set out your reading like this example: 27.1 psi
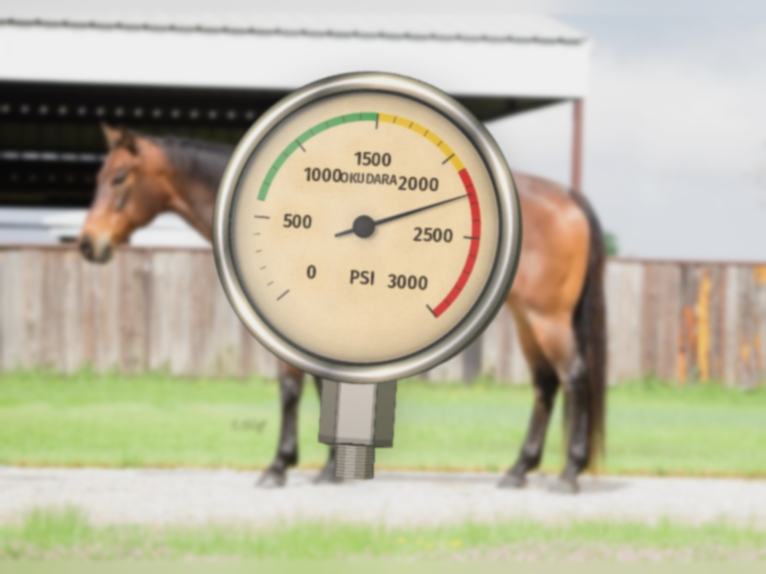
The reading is 2250 psi
